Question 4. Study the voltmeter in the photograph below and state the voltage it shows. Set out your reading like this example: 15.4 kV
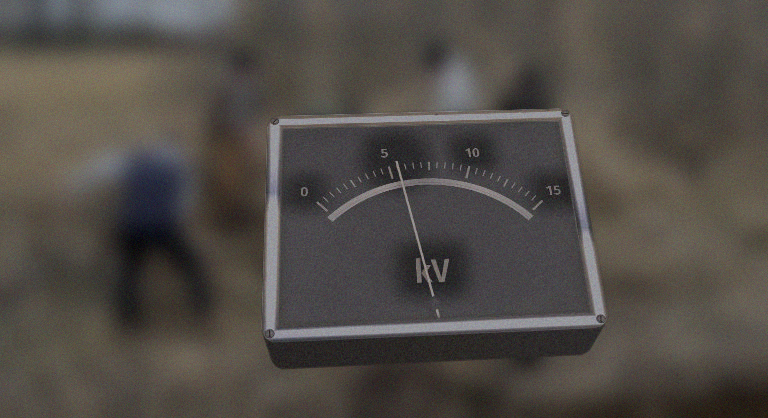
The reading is 5.5 kV
